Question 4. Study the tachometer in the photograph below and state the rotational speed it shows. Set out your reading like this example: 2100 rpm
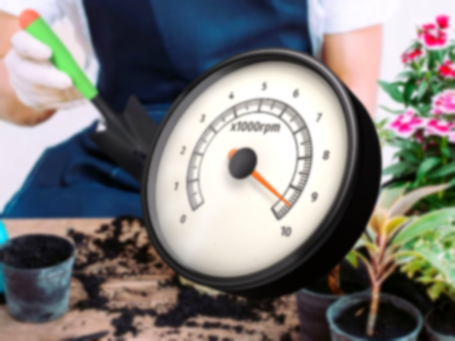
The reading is 9500 rpm
